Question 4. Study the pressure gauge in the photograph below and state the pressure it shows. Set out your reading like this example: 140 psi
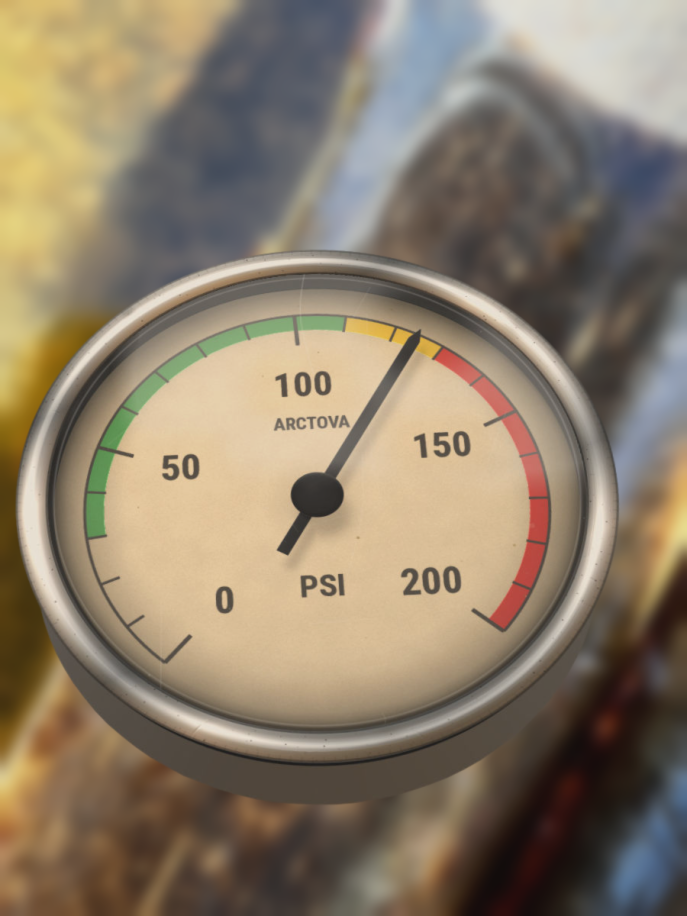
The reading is 125 psi
